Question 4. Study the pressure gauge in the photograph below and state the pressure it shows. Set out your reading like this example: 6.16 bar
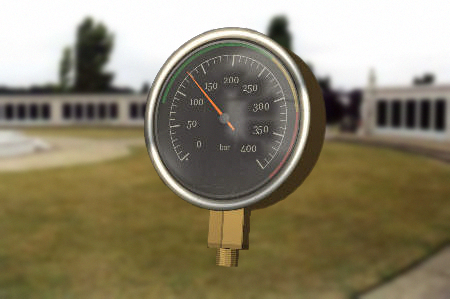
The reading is 130 bar
